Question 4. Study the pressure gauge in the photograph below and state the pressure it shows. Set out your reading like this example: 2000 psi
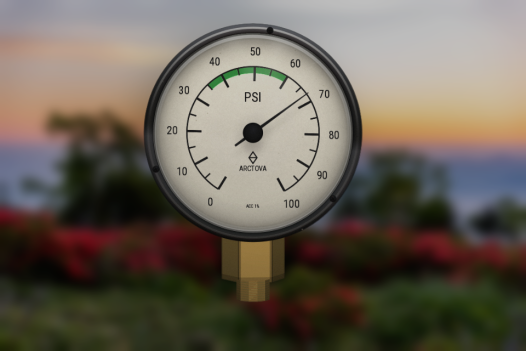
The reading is 67.5 psi
